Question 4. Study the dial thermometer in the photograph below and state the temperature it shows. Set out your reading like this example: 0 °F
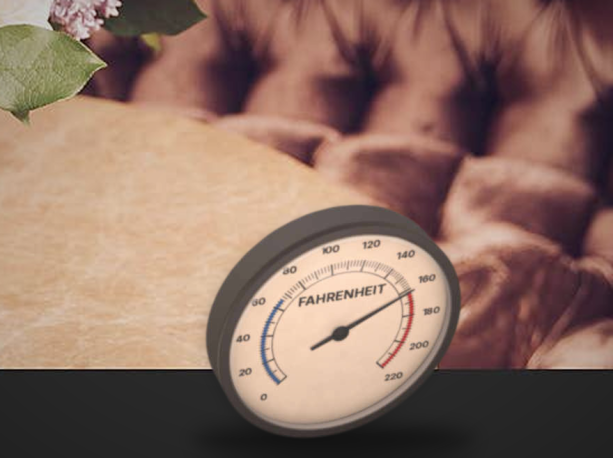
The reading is 160 °F
